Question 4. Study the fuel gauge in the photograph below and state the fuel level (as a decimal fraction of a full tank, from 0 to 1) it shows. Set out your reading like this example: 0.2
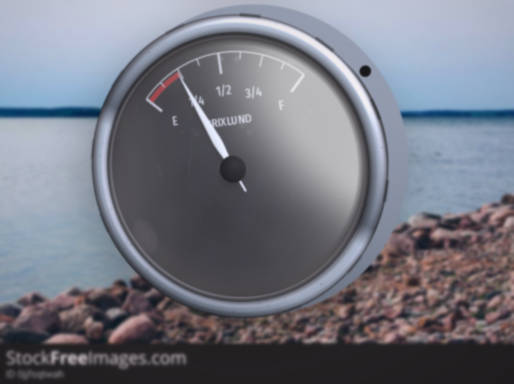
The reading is 0.25
